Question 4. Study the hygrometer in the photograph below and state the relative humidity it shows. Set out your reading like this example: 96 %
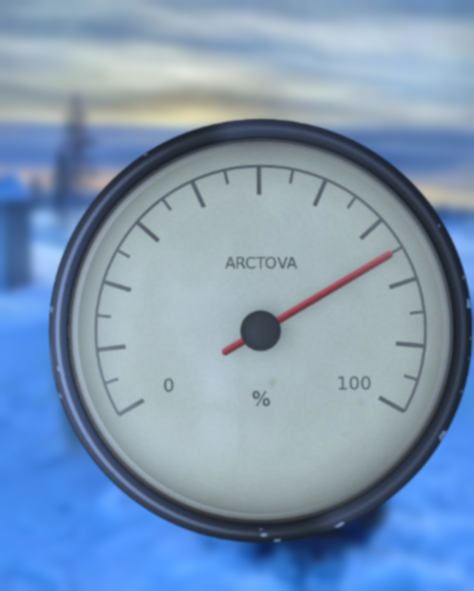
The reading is 75 %
